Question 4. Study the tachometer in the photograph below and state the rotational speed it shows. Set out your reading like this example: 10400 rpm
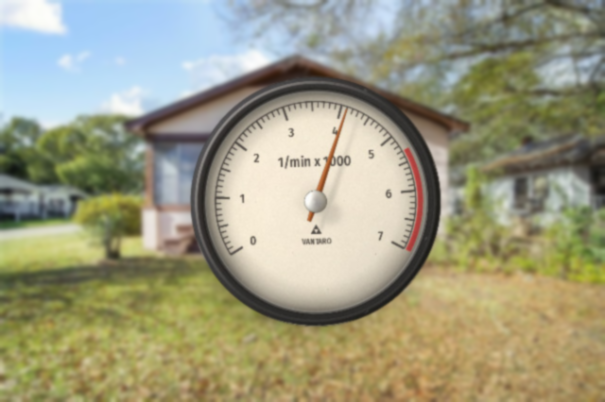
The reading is 4100 rpm
